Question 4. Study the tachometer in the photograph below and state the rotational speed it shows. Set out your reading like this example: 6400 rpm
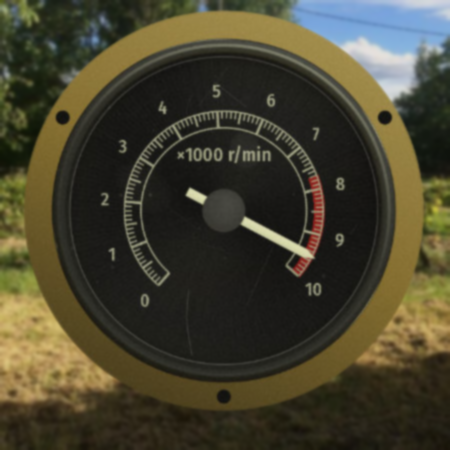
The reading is 9500 rpm
